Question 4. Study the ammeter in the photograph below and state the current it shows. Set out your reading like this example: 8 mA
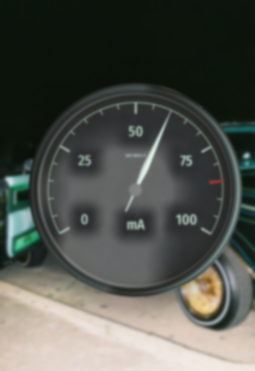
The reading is 60 mA
